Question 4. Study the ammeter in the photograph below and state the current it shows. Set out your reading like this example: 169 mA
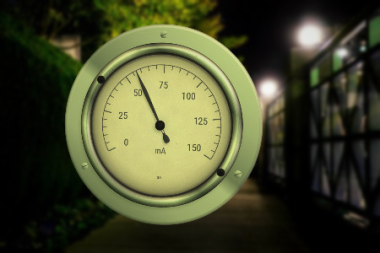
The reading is 57.5 mA
